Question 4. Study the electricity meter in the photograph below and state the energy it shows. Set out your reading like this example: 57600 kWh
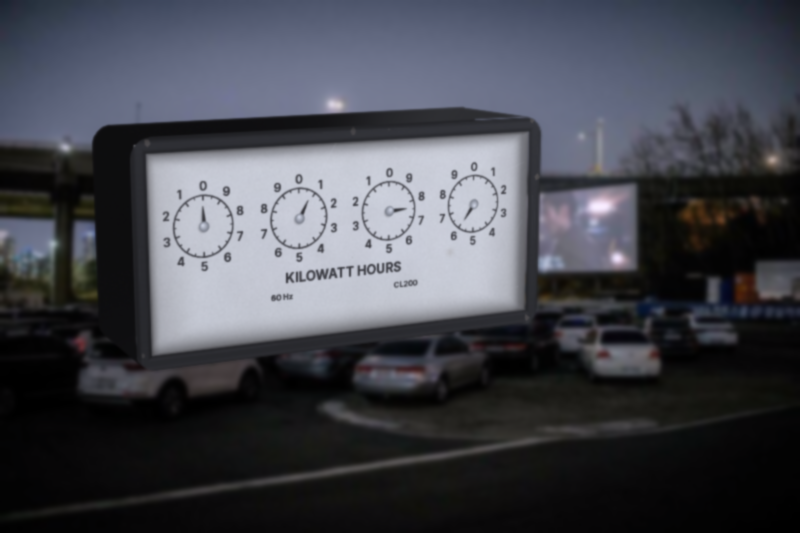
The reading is 76 kWh
